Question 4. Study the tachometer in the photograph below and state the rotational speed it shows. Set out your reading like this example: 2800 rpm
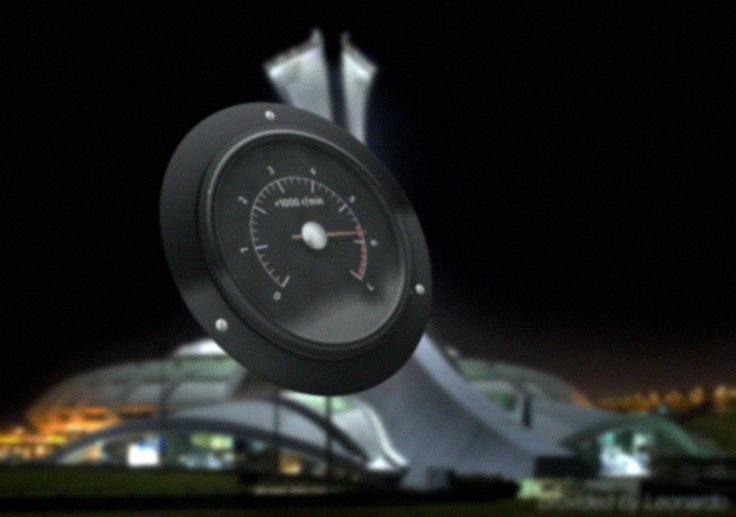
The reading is 5800 rpm
